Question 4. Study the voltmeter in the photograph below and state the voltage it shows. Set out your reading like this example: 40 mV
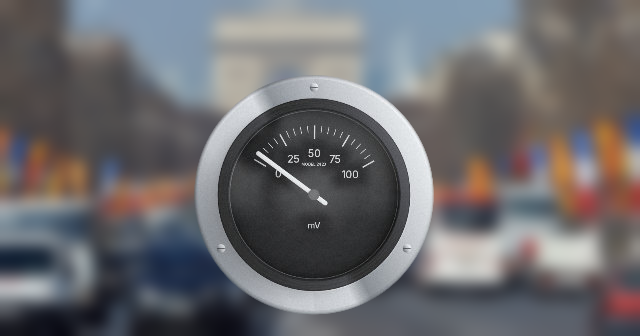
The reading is 5 mV
